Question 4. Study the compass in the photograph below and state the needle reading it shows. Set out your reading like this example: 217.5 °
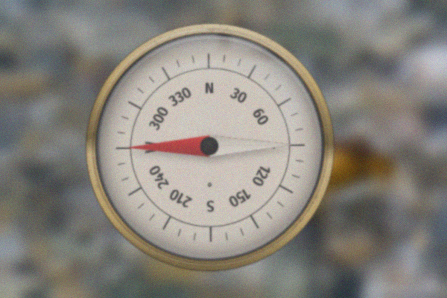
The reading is 270 °
